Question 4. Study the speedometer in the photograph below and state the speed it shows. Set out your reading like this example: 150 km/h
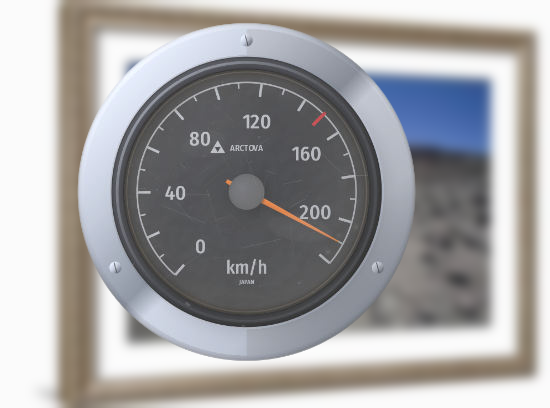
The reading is 210 km/h
